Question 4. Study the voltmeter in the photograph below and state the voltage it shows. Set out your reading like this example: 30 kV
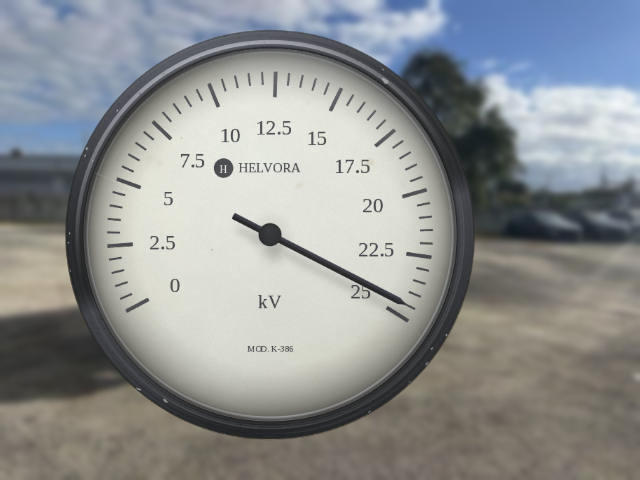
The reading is 24.5 kV
